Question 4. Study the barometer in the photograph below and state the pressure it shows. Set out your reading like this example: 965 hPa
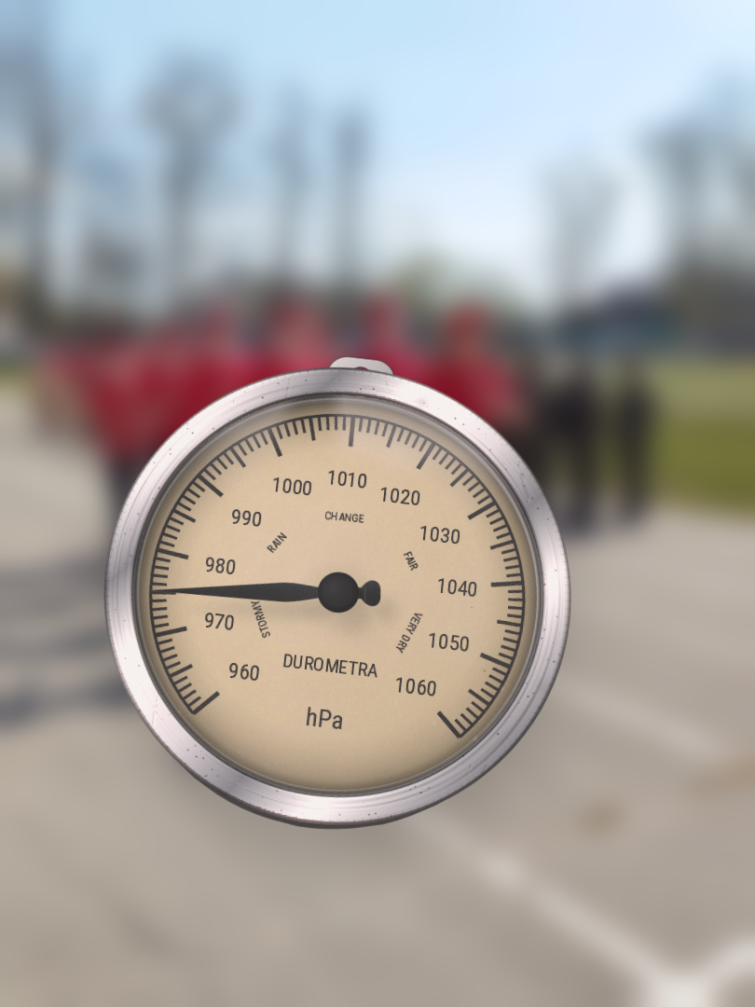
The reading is 975 hPa
